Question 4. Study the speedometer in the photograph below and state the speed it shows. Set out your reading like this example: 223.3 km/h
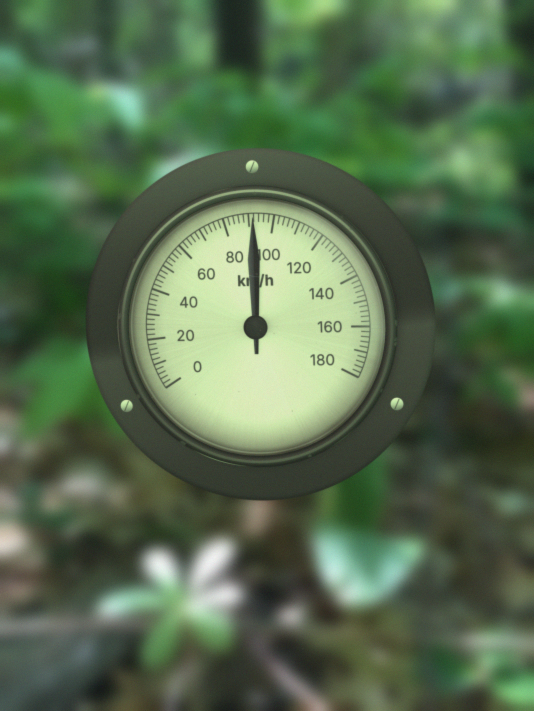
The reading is 92 km/h
